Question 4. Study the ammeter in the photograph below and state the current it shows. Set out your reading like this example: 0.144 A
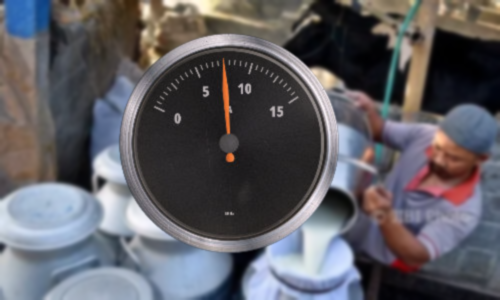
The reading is 7.5 A
